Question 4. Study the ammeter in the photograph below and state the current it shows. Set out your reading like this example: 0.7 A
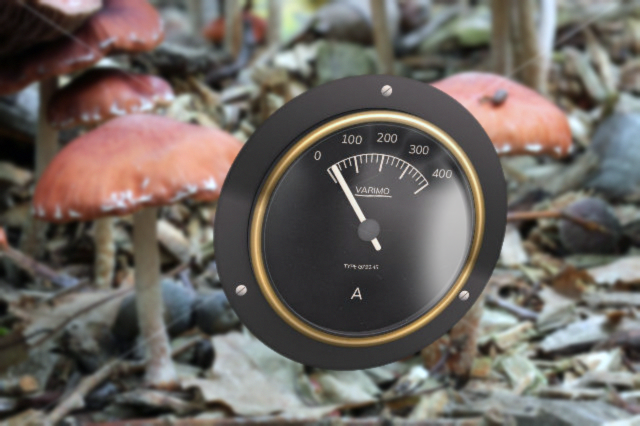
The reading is 20 A
